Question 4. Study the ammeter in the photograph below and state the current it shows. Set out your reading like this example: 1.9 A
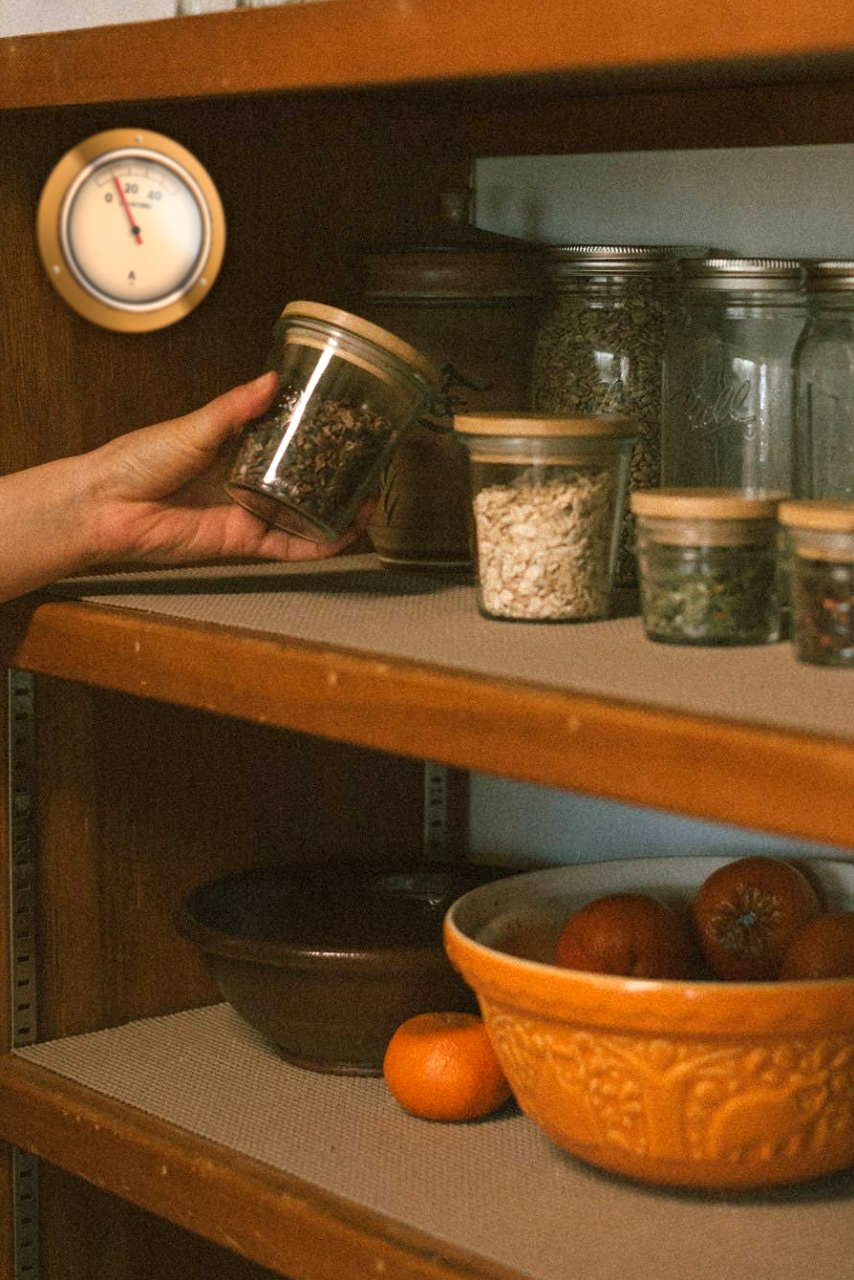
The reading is 10 A
